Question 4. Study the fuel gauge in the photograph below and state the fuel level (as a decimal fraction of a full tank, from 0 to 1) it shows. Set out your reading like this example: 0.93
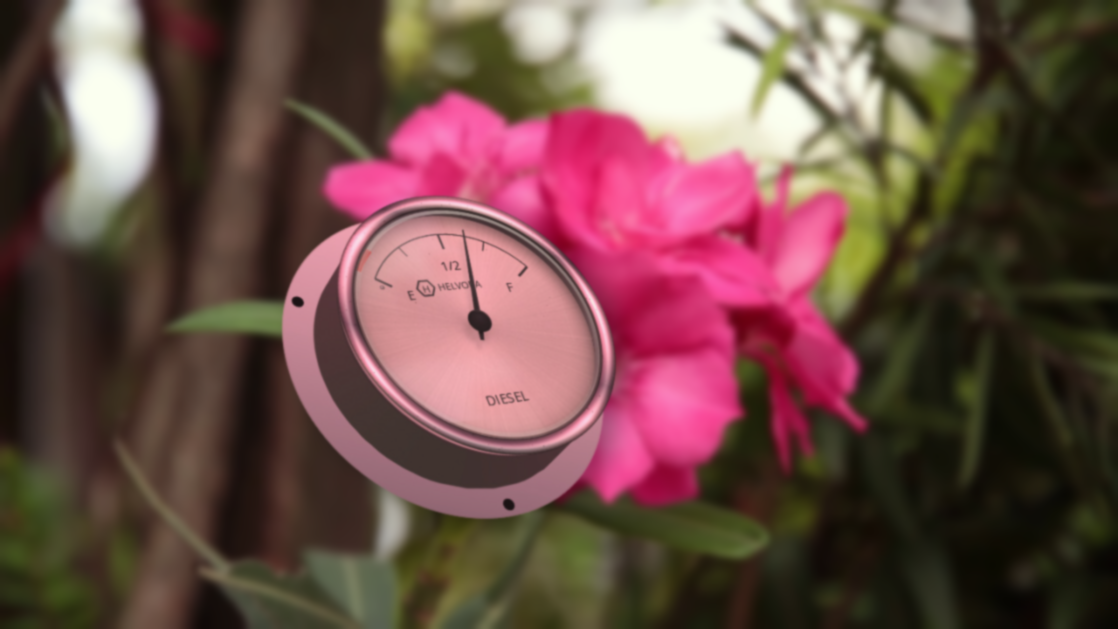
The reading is 0.625
